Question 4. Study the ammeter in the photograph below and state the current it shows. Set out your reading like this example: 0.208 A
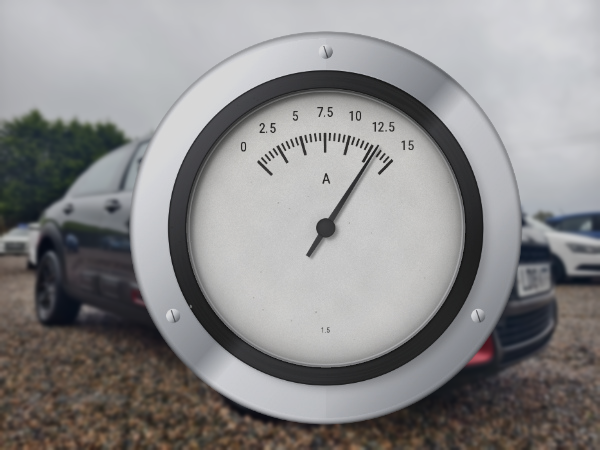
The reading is 13 A
